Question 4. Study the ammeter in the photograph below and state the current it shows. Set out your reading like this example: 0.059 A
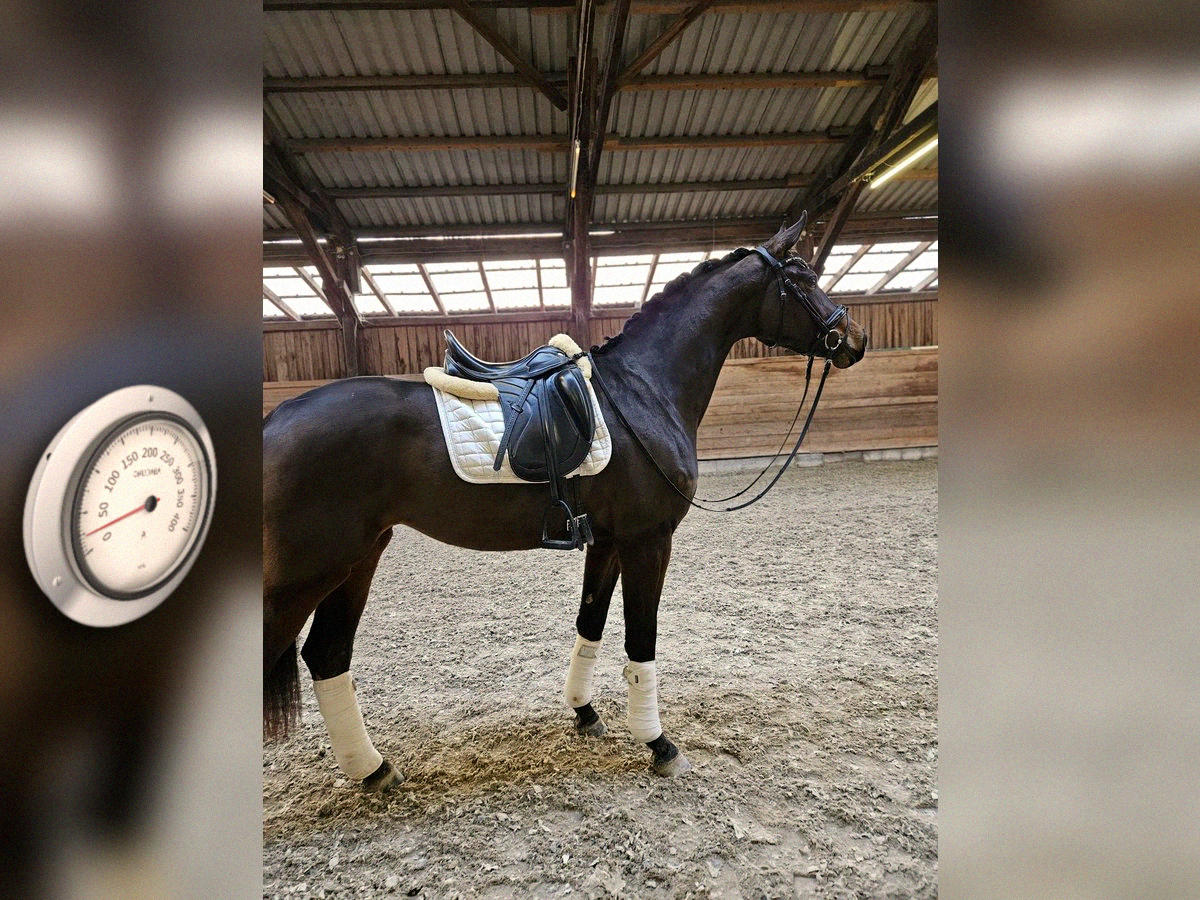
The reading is 25 A
